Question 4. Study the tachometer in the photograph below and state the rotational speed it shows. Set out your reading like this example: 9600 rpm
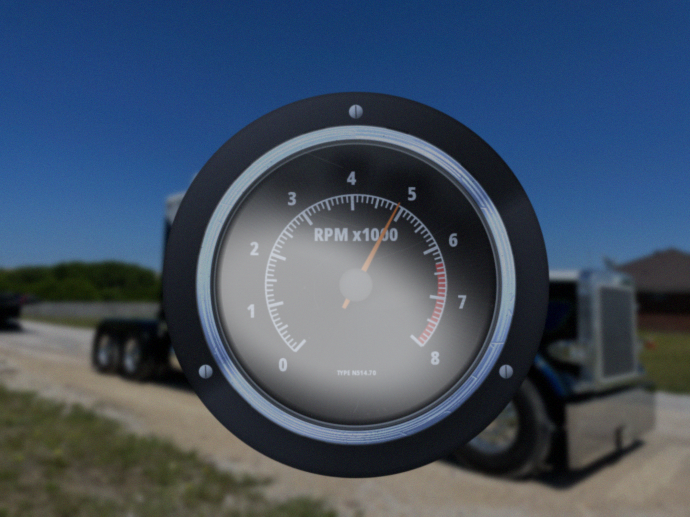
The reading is 4900 rpm
